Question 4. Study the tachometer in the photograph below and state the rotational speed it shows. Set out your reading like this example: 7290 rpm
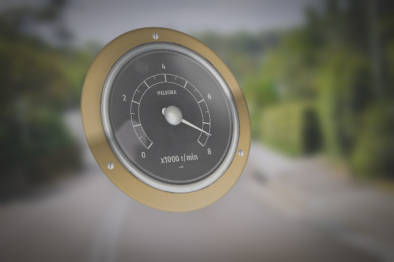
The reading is 7500 rpm
